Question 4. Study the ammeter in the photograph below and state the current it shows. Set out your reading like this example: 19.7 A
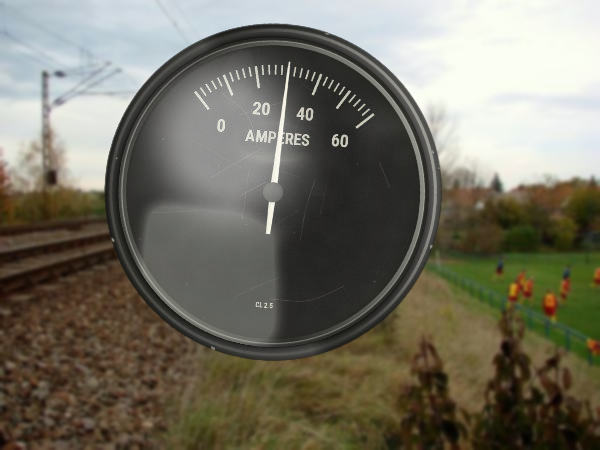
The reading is 30 A
